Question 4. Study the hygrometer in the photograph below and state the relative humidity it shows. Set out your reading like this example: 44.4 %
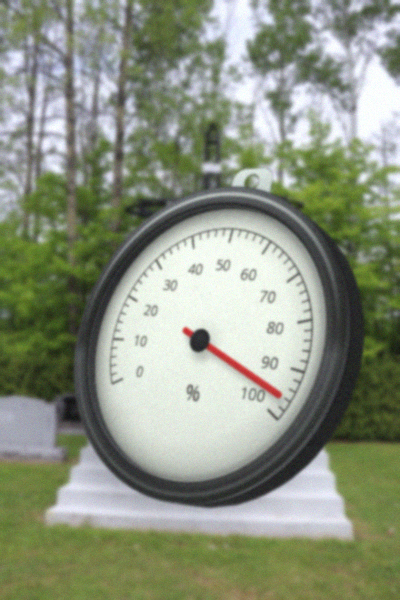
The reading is 96 %
